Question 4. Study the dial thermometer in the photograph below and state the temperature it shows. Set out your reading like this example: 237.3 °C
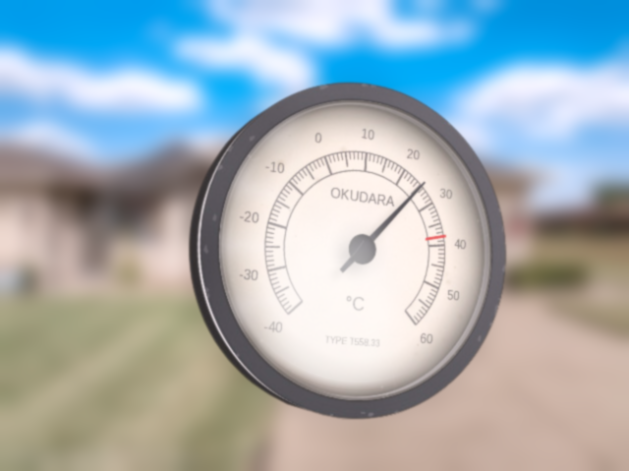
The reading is 25 °C
